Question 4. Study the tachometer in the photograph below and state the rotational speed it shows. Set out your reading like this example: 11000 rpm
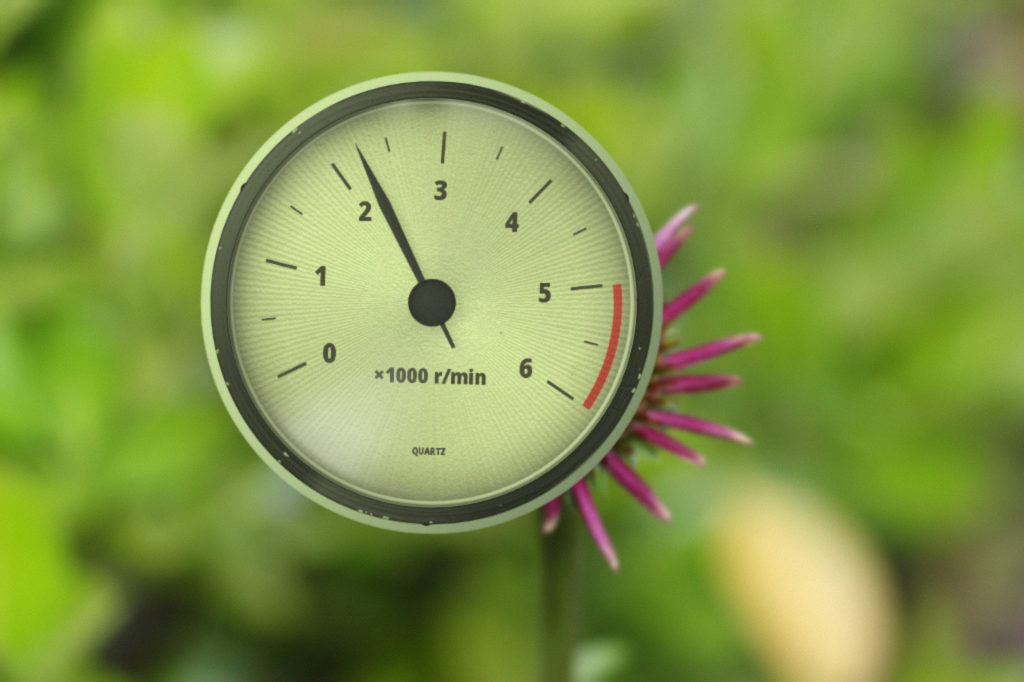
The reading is 2250 rpm
